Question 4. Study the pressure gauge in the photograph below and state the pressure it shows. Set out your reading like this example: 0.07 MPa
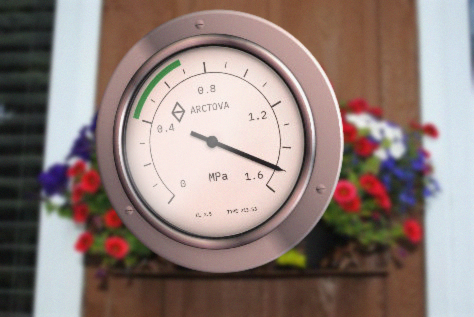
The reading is 1.5 MPa
